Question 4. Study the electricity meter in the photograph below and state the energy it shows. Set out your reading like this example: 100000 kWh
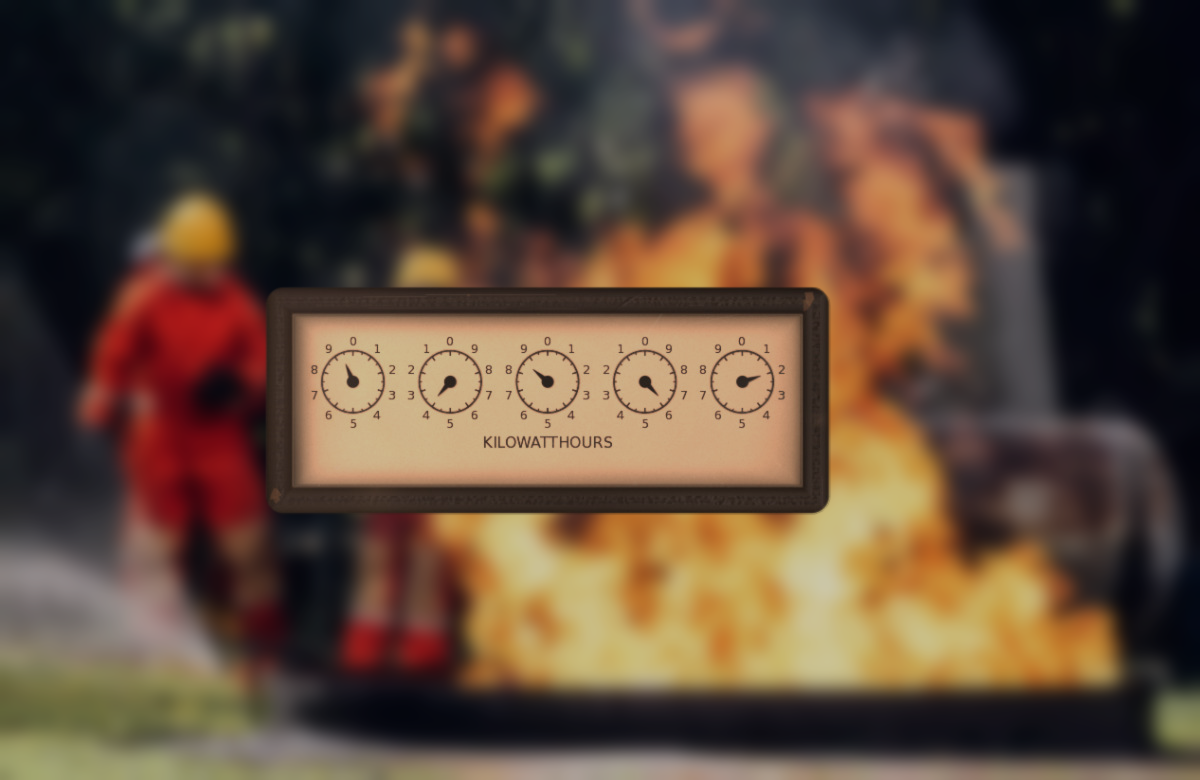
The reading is 93862 kWh
